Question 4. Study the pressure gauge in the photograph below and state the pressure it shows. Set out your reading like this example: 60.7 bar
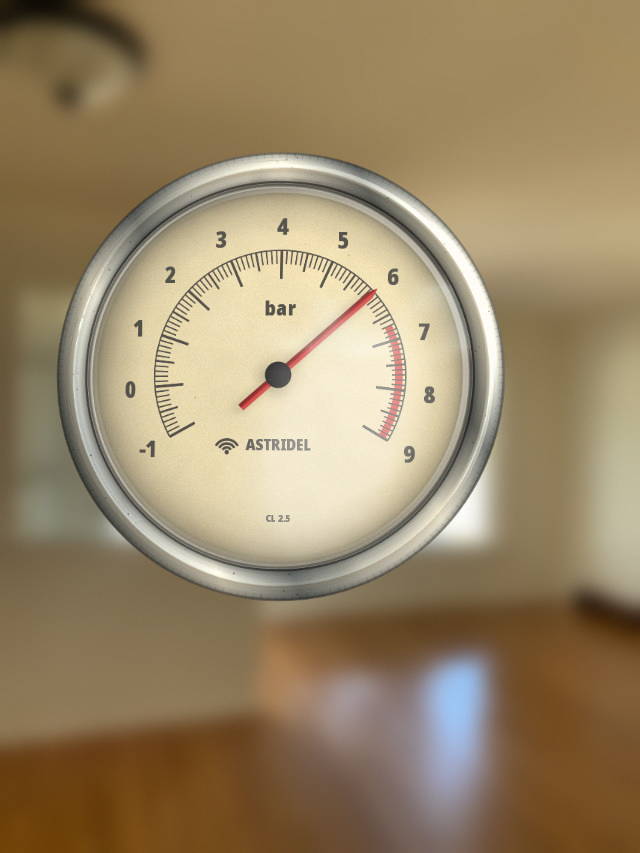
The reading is 6 bar
